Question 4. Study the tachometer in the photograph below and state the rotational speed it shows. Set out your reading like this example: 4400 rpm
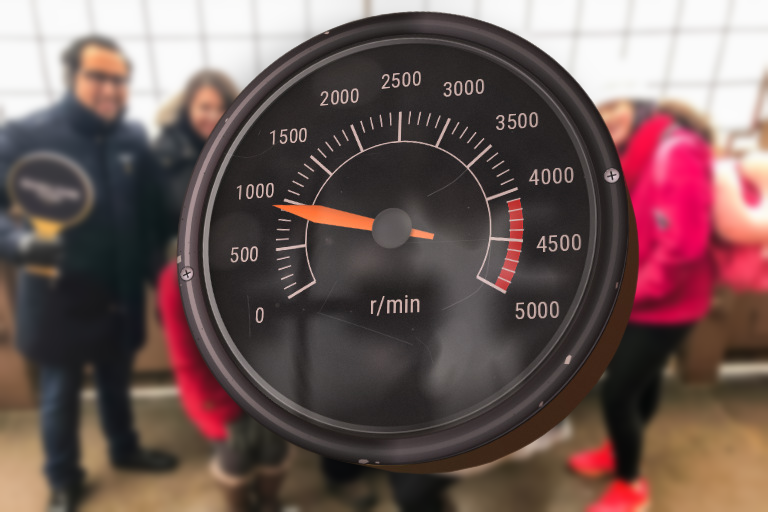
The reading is 900 rpm
